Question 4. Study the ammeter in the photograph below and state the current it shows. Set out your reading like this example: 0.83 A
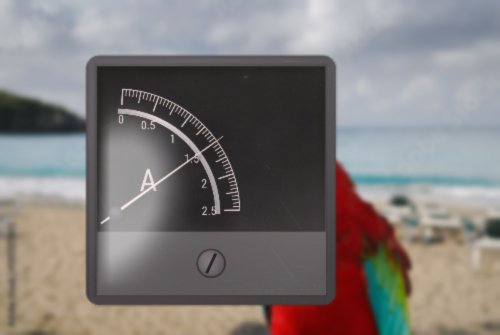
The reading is 1.5 A
